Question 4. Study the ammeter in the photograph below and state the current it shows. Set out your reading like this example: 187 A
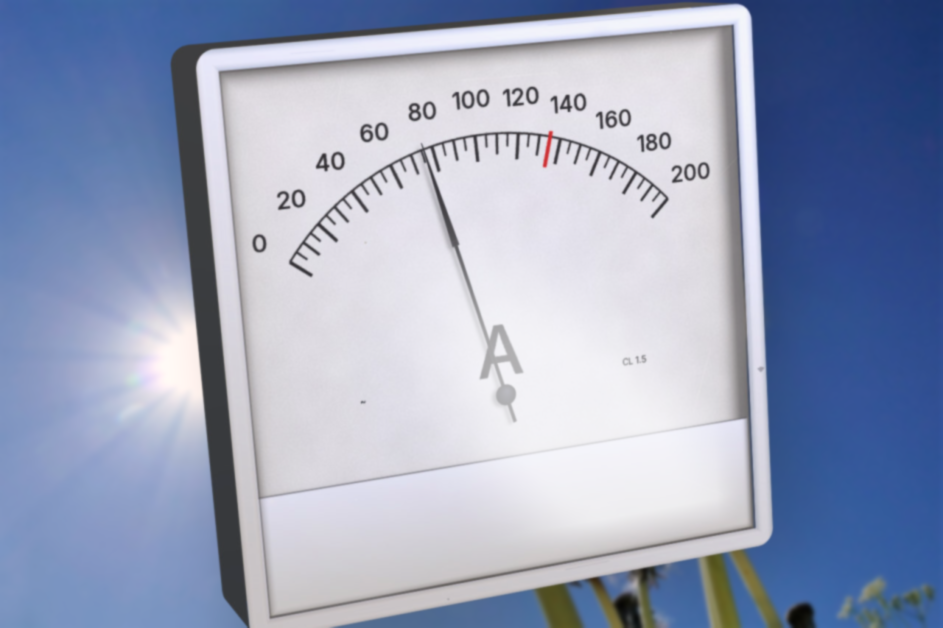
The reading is 75 A
